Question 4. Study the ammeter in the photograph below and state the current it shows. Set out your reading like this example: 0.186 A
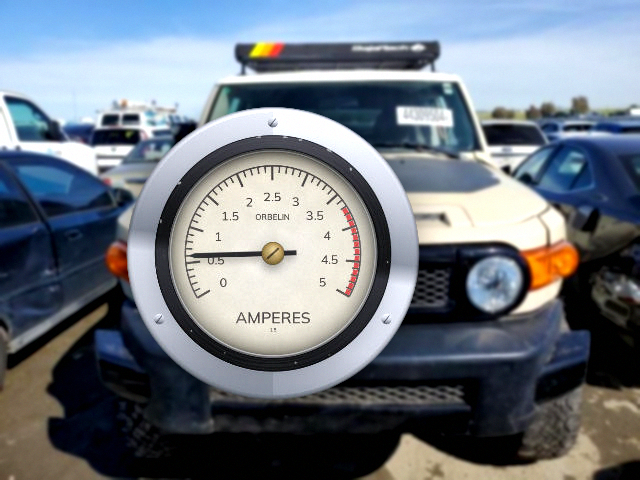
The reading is 0.6 A
